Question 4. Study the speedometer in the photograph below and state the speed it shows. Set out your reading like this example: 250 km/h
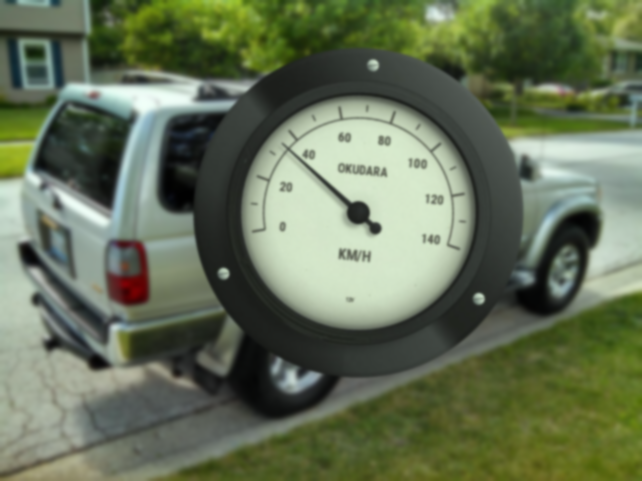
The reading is 35 km/h
